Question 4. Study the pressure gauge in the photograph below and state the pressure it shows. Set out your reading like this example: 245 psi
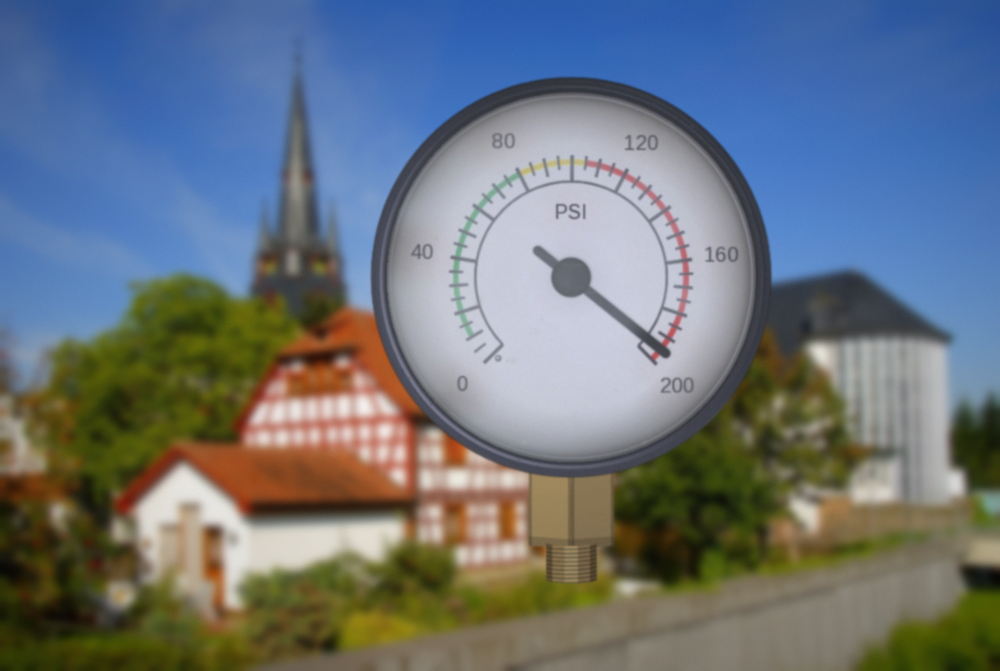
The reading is 195 psi
